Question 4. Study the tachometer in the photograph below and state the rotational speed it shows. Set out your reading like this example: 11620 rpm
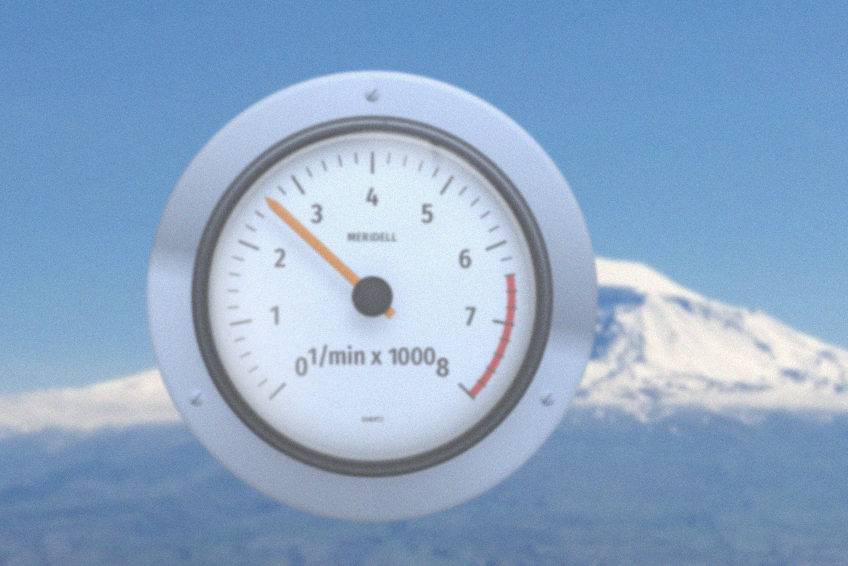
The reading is 2600 rpm
